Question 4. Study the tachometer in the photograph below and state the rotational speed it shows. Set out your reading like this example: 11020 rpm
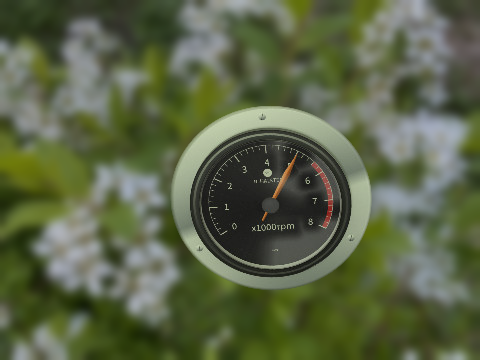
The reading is 5000 rpm
